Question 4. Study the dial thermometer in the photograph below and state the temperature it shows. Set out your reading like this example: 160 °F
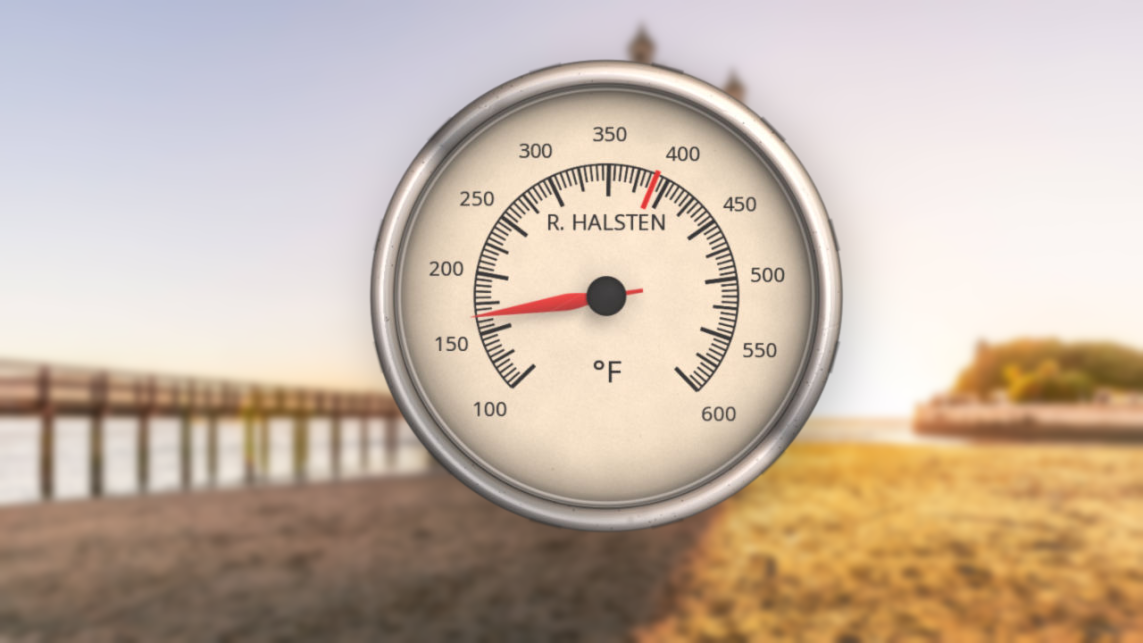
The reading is 165 °F
